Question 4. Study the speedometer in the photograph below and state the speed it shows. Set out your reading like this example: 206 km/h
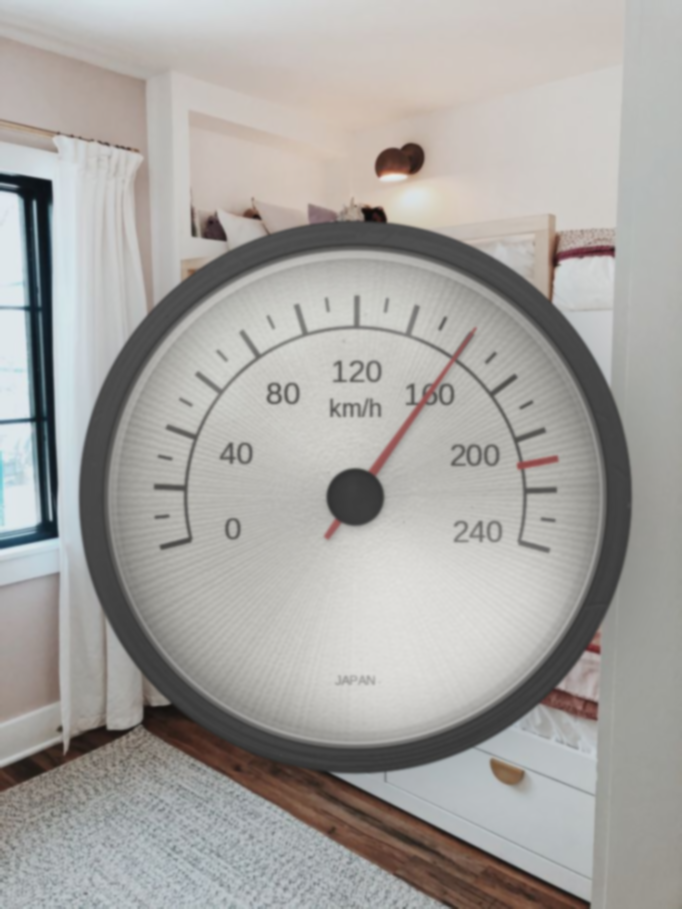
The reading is 160 km/h
